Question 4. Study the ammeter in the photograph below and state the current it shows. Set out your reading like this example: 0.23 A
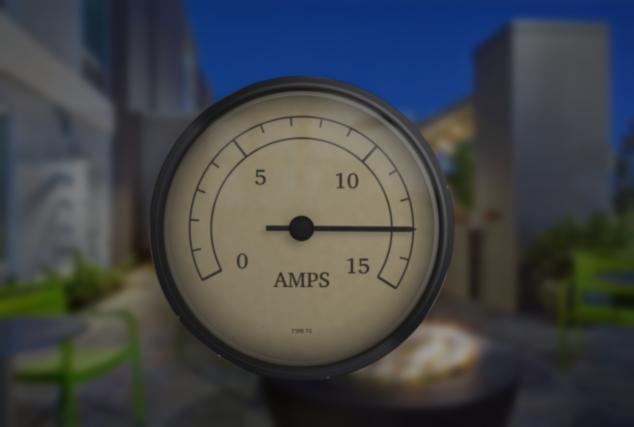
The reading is 13 A
